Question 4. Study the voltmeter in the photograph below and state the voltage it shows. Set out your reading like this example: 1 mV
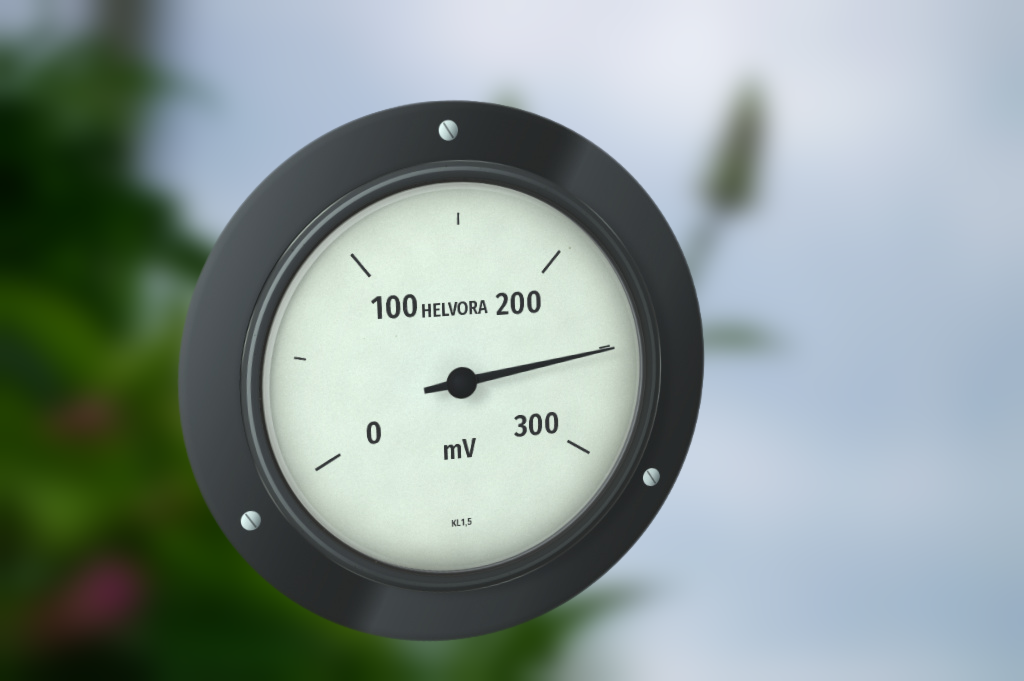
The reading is 250 mV
